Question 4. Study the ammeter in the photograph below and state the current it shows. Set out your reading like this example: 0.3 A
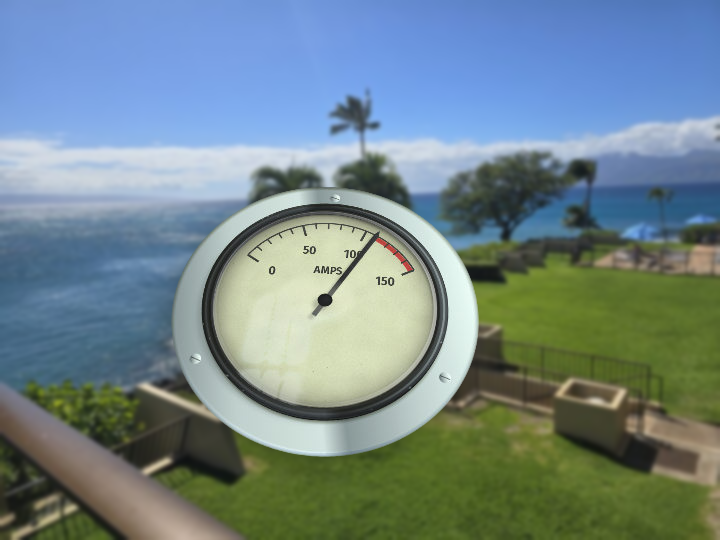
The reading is 110 A
